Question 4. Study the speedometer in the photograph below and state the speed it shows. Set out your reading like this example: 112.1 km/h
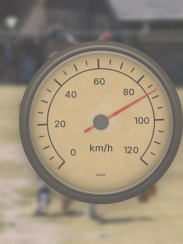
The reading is 87.5 km/h
